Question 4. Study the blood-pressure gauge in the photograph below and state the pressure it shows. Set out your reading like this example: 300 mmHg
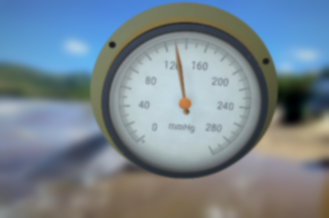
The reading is 130 mmHg
